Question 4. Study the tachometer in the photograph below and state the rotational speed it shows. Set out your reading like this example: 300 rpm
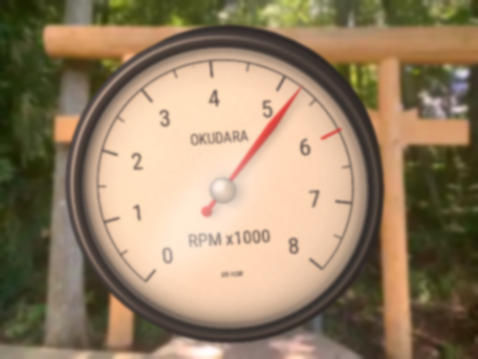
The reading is 5250 rpm
